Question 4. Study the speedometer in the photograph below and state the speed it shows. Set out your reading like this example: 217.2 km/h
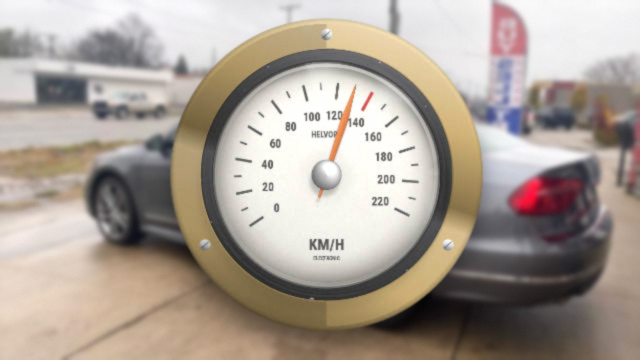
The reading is 130 km/h
